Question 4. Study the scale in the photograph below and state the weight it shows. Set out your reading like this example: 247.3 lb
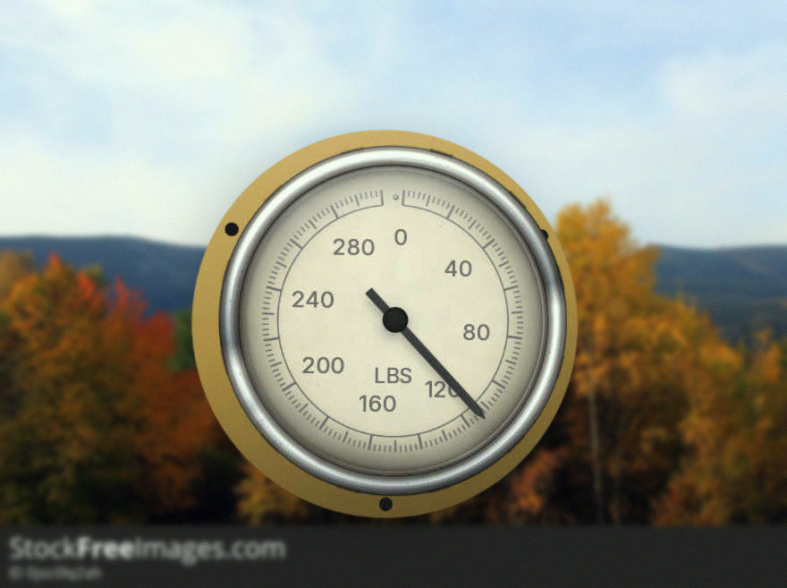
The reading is 114 lb
